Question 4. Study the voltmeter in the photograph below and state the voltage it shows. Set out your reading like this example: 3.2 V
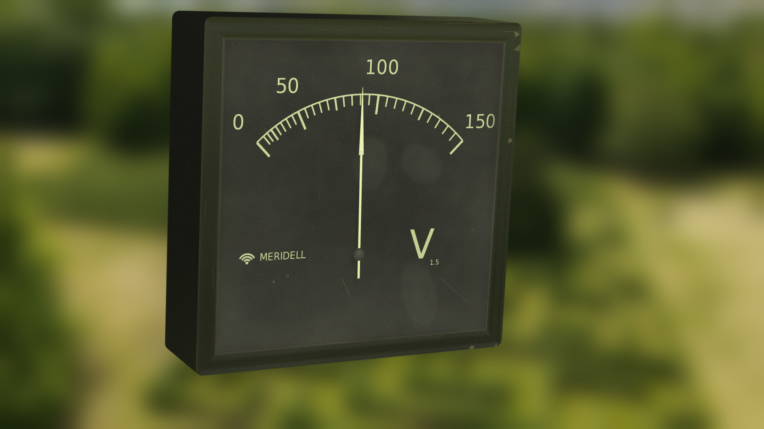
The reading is 90 V
